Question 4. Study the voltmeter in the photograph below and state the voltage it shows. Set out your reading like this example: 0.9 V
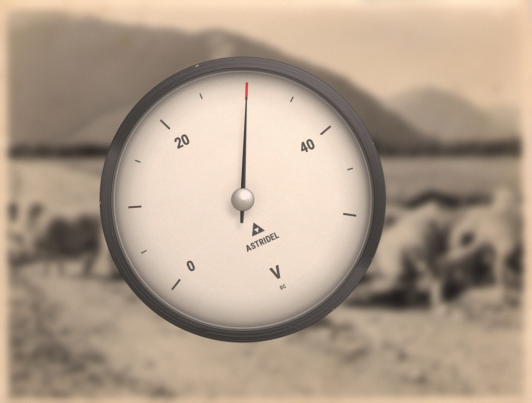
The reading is 30 V
